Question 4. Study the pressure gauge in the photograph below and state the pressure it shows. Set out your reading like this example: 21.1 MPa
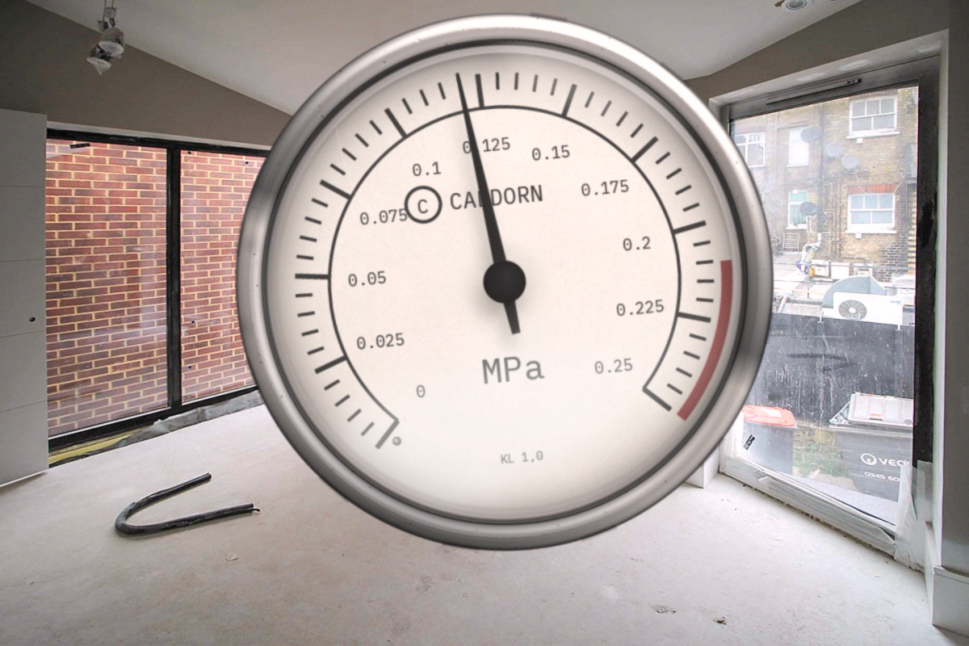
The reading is 0.12 MPa
